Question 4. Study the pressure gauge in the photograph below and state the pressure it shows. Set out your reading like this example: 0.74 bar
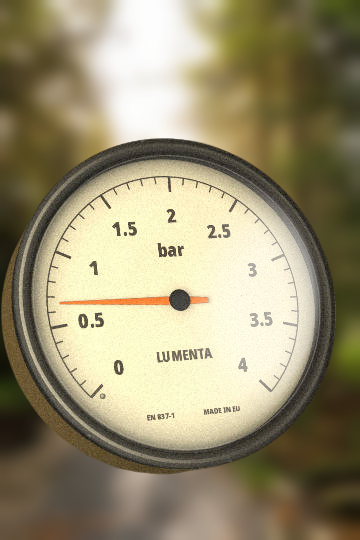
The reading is 0.65 bar
